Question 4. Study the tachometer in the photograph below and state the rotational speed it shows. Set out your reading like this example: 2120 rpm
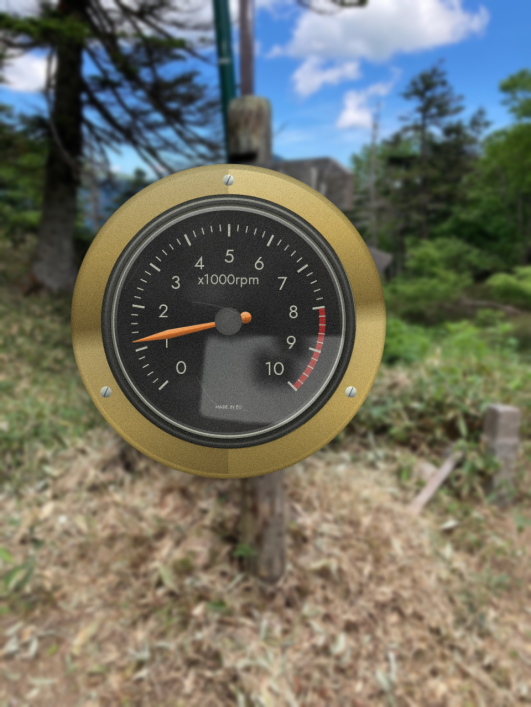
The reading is 1200 rpm
